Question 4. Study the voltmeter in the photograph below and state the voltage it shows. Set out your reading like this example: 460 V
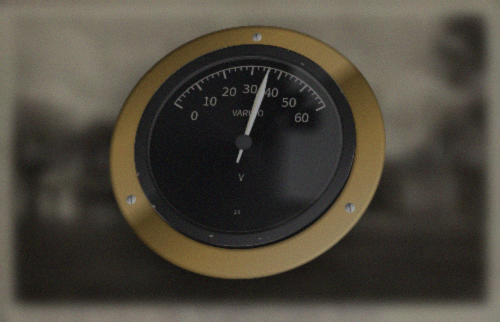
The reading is 36 V
